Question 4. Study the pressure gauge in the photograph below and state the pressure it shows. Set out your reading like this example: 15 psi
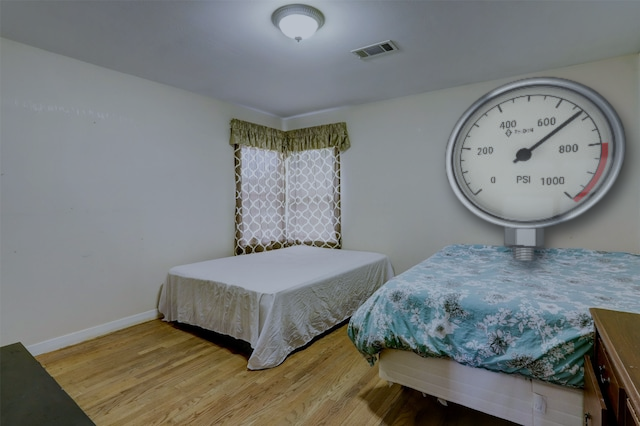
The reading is 675 psi
